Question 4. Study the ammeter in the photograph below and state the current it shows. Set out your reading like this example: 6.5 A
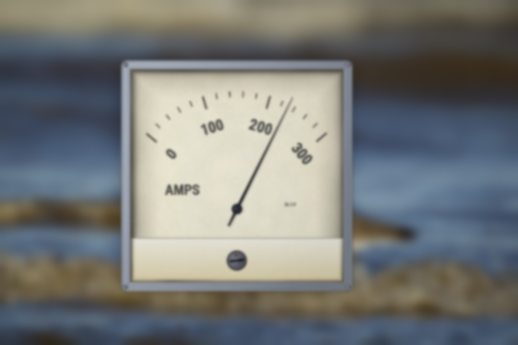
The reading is 230 A
